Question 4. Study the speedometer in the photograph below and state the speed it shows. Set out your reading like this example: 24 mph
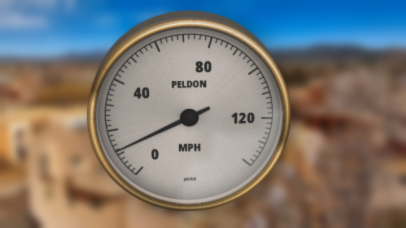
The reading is 12 mph
